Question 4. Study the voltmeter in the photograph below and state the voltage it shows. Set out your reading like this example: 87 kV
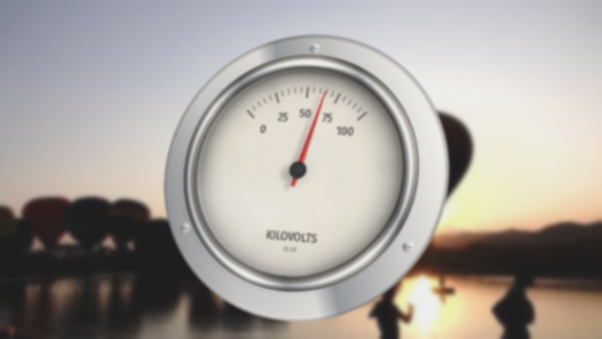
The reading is 65 kV
